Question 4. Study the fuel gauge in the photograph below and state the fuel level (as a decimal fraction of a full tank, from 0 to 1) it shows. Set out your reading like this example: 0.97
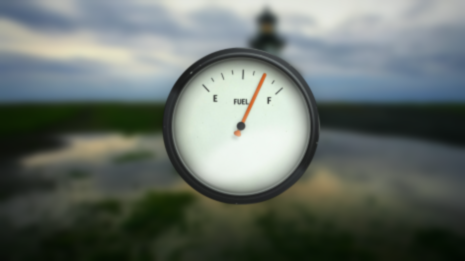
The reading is 0.75
